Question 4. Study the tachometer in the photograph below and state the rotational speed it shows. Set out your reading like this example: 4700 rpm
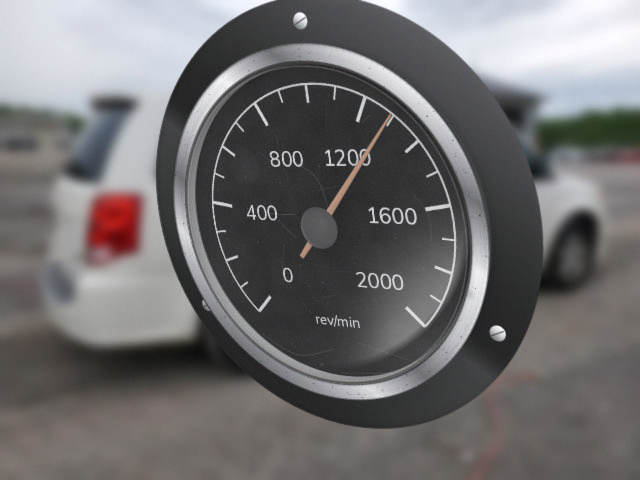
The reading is 1300 rpm
